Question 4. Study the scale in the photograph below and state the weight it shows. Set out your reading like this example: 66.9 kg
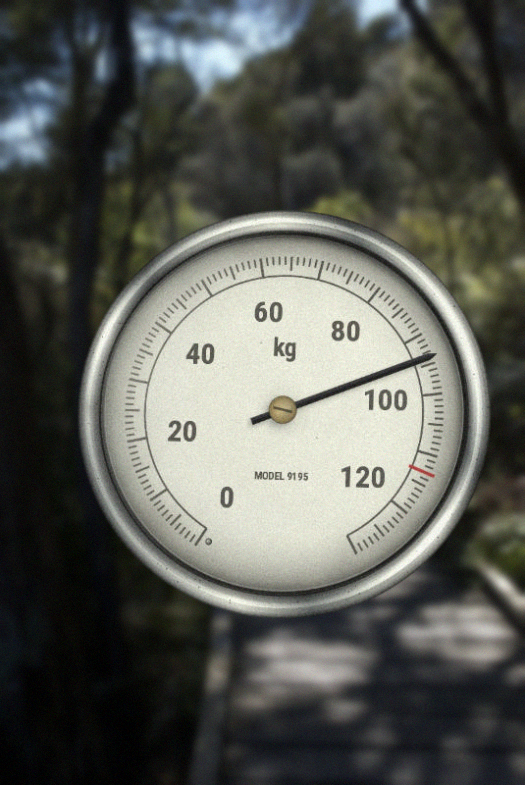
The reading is 94 kg
